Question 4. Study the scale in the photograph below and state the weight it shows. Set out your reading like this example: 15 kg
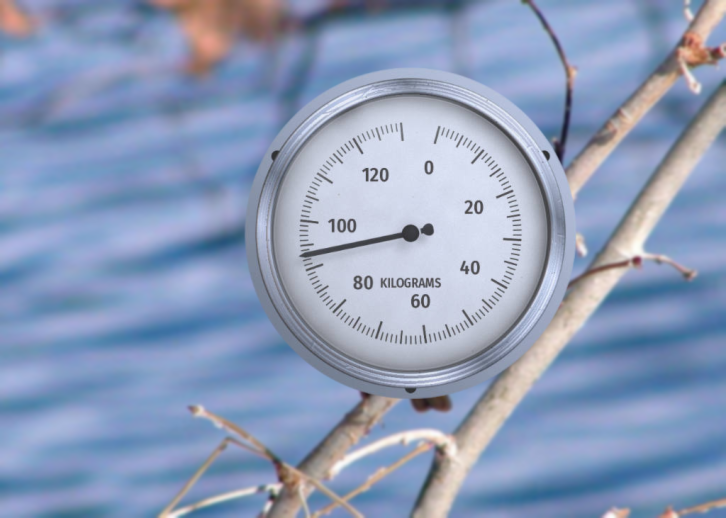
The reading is 93 kg
